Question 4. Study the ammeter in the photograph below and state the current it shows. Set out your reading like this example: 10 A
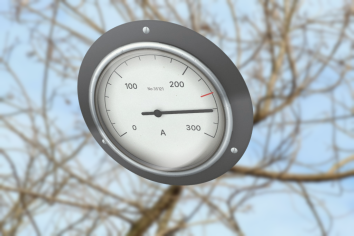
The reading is 260 A
